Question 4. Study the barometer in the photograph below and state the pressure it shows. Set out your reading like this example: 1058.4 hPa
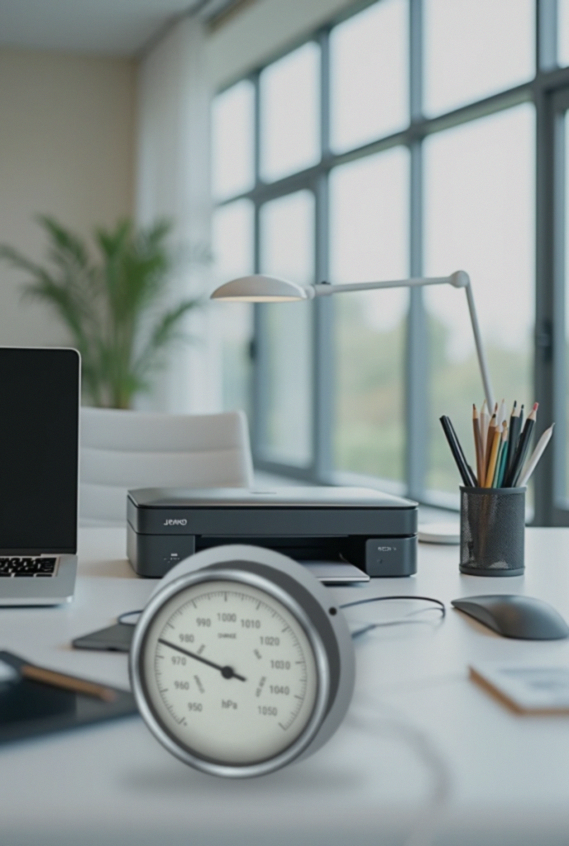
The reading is 975 hPa
